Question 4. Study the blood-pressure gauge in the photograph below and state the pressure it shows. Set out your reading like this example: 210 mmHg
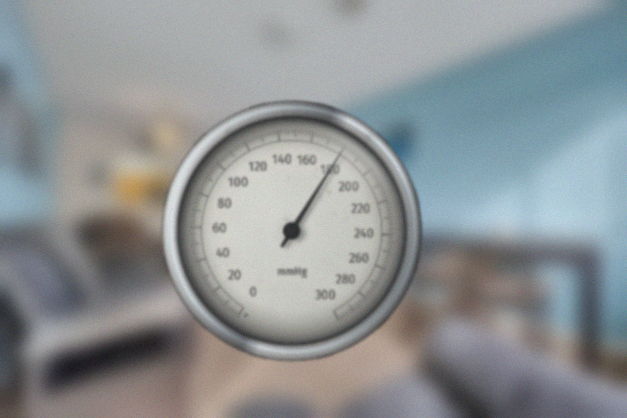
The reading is 180 mmHg
